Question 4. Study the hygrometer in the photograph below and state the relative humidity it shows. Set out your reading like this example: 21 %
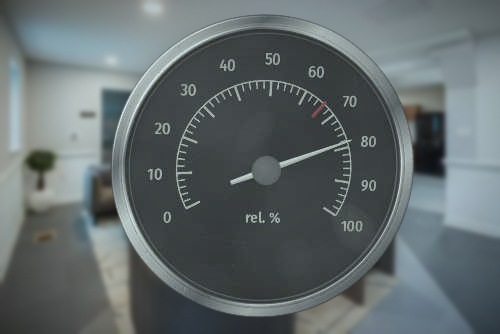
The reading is 78 %
